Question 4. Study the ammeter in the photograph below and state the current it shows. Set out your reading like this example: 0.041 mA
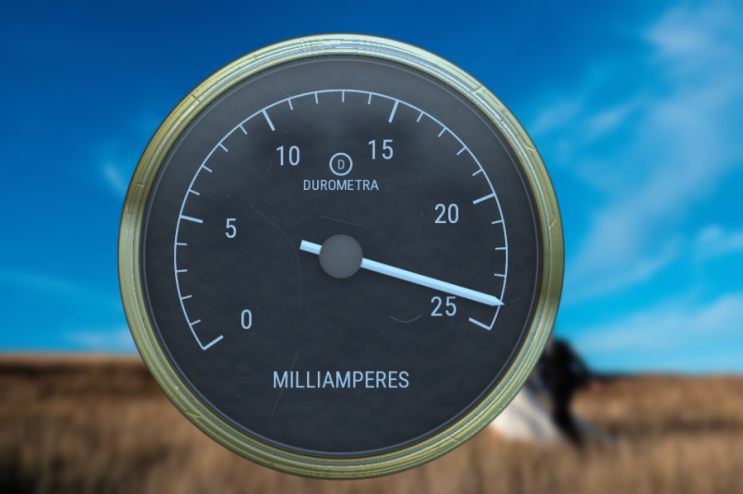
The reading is 24 mA
